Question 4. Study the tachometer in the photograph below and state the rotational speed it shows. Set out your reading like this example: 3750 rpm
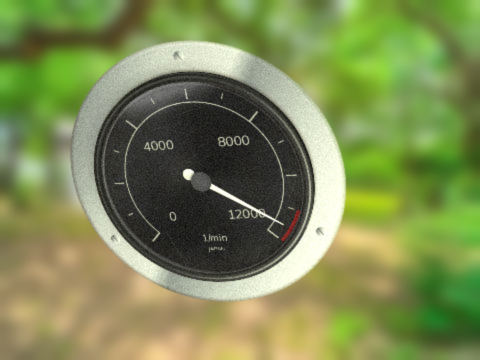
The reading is 11500 rpm
